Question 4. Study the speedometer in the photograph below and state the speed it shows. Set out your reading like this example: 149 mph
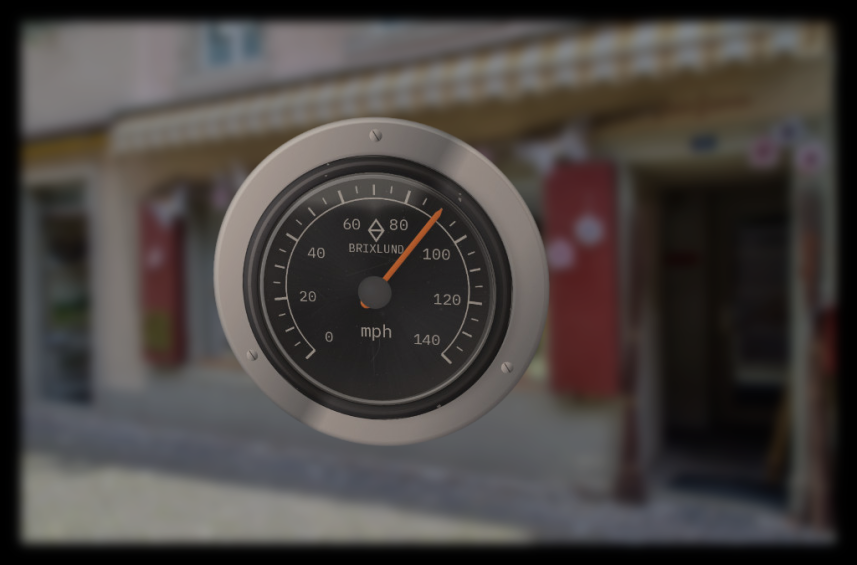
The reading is 90 mph
